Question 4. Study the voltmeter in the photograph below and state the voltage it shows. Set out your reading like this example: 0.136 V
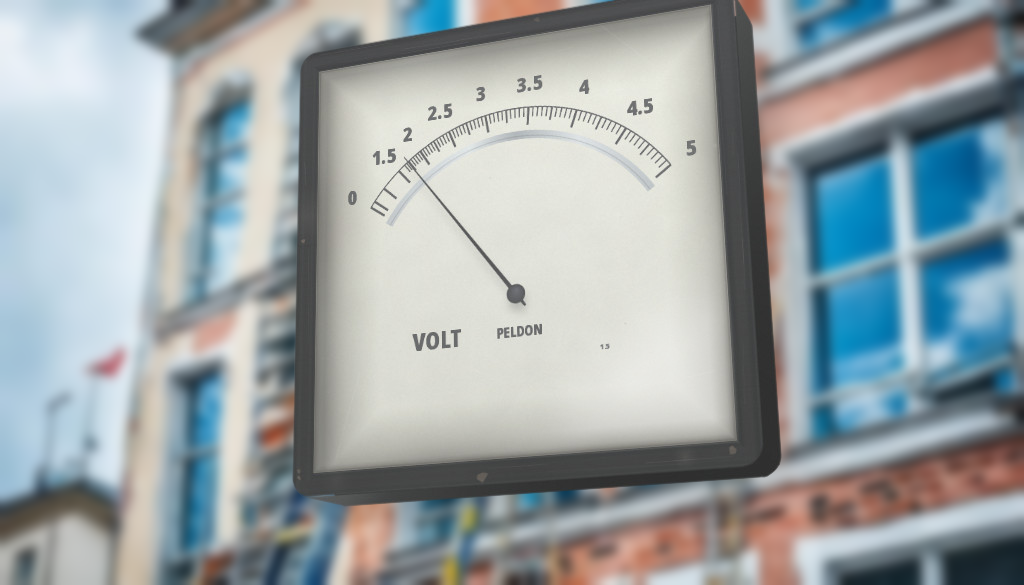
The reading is 1.75 V
